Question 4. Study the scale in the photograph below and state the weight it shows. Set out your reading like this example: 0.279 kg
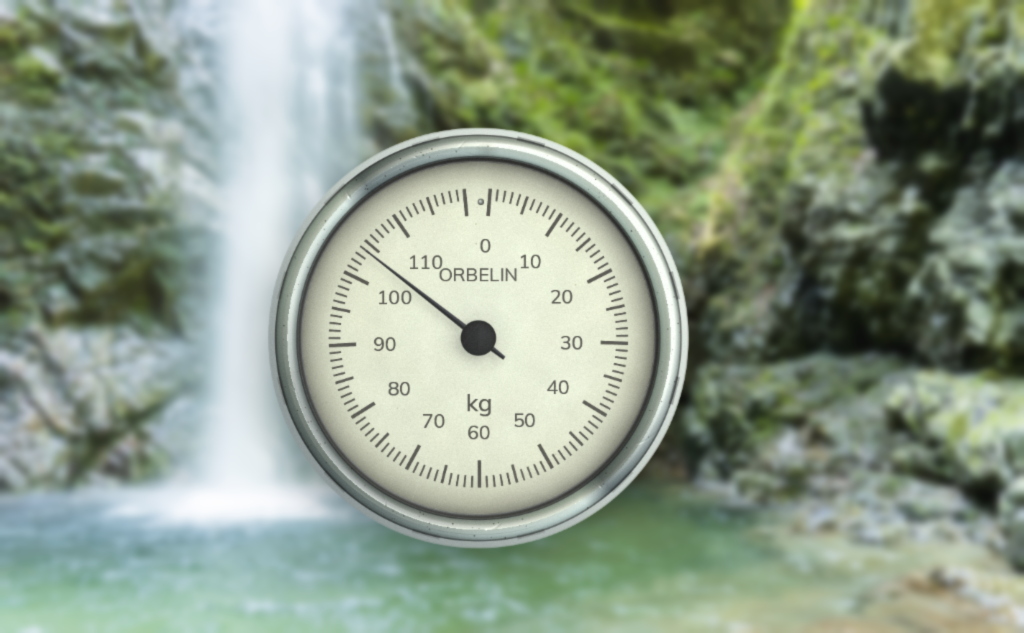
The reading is 104 kg
